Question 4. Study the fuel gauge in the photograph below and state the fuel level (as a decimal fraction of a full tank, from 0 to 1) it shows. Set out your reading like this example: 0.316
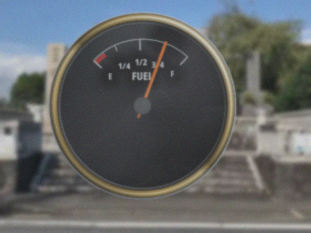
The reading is 0.75
